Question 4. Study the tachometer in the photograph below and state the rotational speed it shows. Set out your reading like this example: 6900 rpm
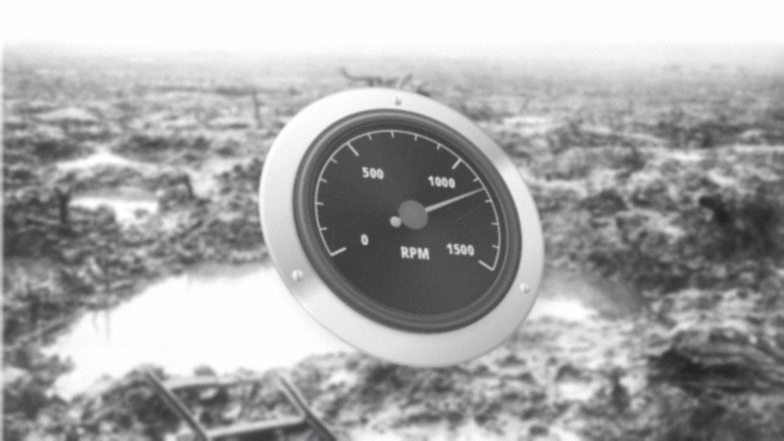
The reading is 1150 rpm
